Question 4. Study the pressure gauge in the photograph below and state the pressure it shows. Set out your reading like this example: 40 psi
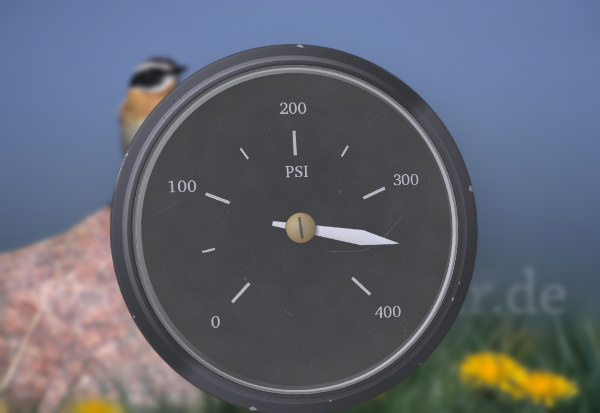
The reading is 350 psi
